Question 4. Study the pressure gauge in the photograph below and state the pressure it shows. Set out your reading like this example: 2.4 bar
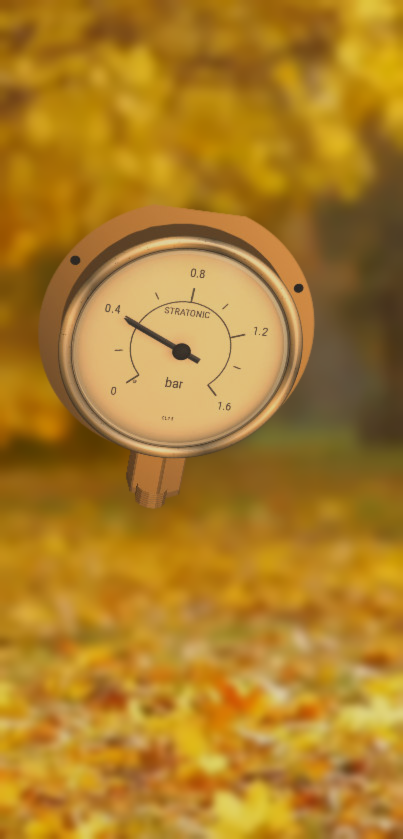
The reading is 0.4 bar
